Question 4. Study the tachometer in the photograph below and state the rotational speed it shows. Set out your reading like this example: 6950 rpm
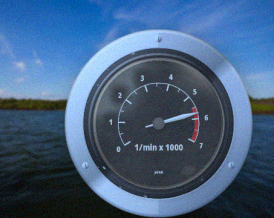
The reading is 5750 rpm
